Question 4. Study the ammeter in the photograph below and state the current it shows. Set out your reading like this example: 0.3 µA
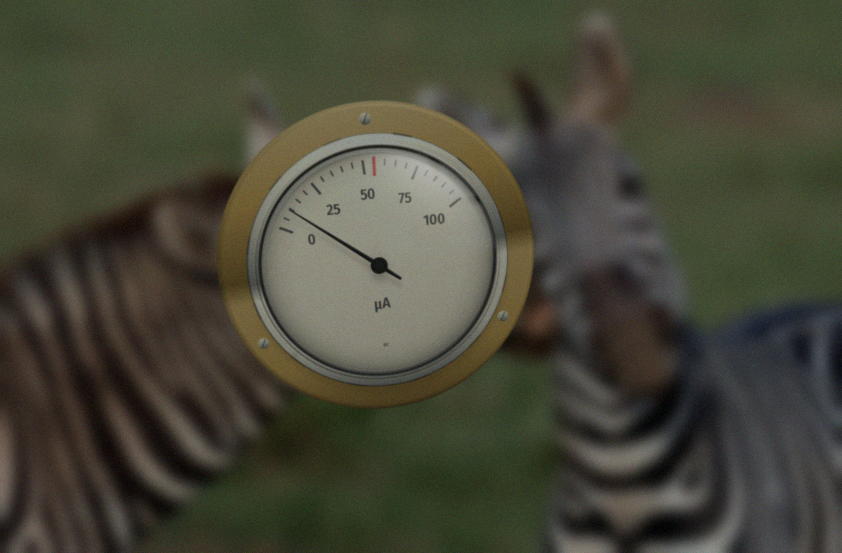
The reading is 10 µA
